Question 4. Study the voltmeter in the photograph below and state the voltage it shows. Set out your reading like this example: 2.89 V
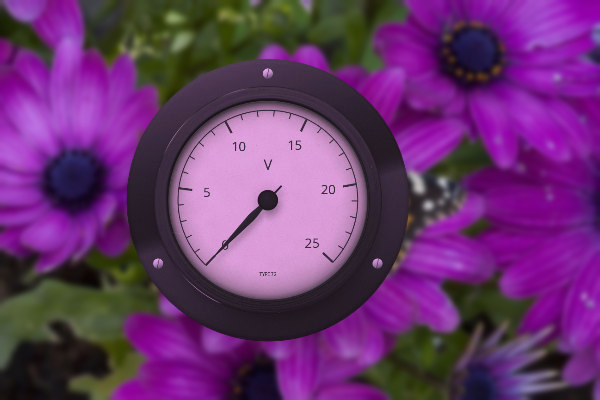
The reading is 0 V
